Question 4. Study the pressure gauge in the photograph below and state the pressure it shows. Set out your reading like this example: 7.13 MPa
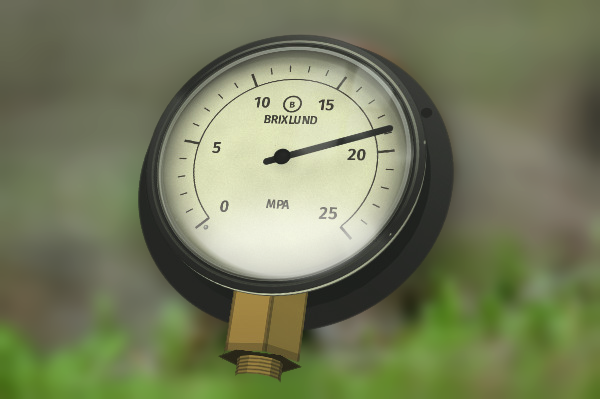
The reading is 19 MPa
